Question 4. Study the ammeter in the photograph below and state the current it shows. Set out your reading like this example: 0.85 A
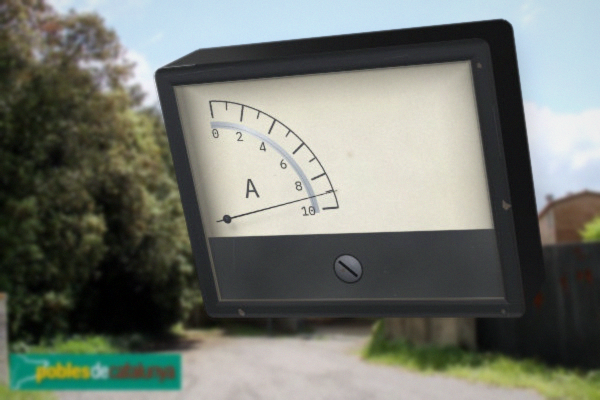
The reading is 9 A
